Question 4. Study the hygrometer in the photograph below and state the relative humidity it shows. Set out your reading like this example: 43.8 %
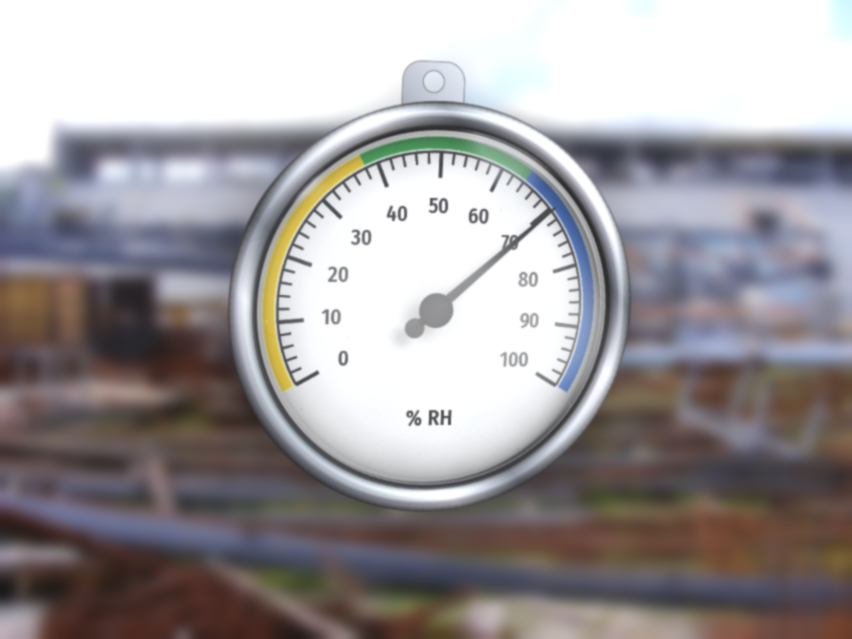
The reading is 70 %
